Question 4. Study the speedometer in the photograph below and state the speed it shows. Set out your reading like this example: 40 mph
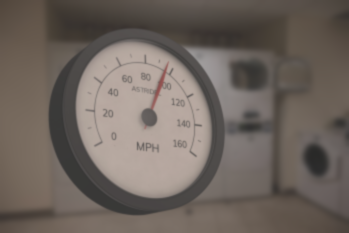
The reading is 95 mph
